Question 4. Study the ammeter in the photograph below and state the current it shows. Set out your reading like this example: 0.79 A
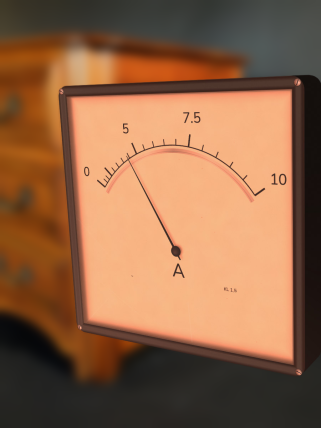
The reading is 4.5 A
